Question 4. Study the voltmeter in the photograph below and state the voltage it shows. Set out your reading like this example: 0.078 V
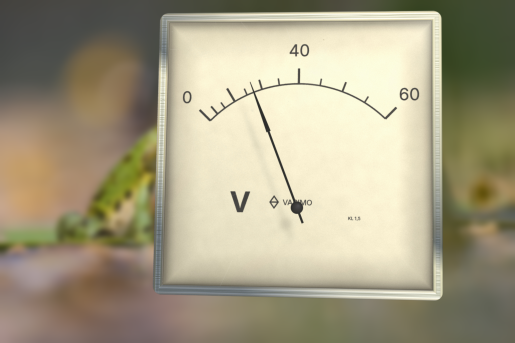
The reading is 27.5 V
